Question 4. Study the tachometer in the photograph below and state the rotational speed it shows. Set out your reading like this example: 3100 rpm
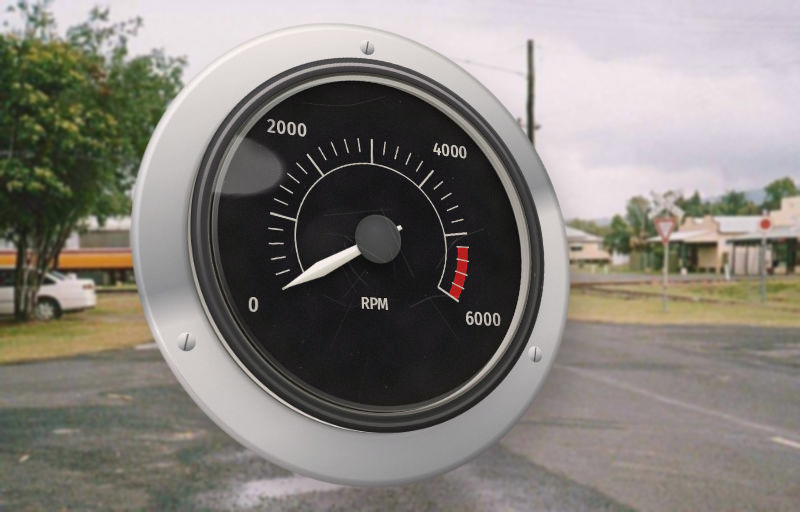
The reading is 0 rpm
